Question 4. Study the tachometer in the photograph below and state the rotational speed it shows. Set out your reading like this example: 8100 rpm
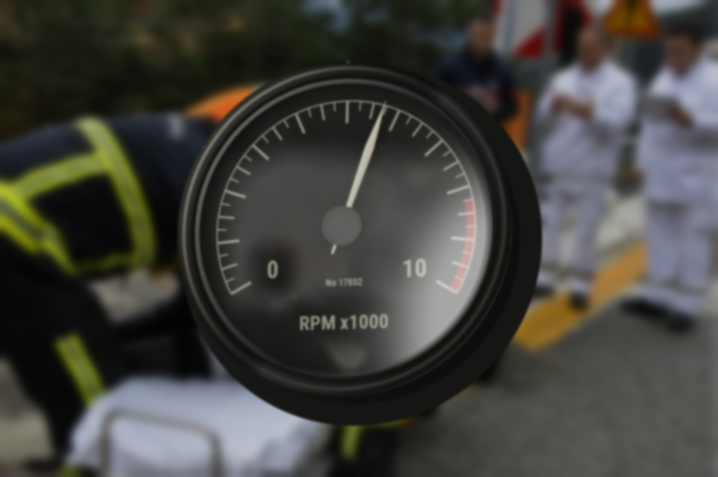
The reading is 5750 rpm
